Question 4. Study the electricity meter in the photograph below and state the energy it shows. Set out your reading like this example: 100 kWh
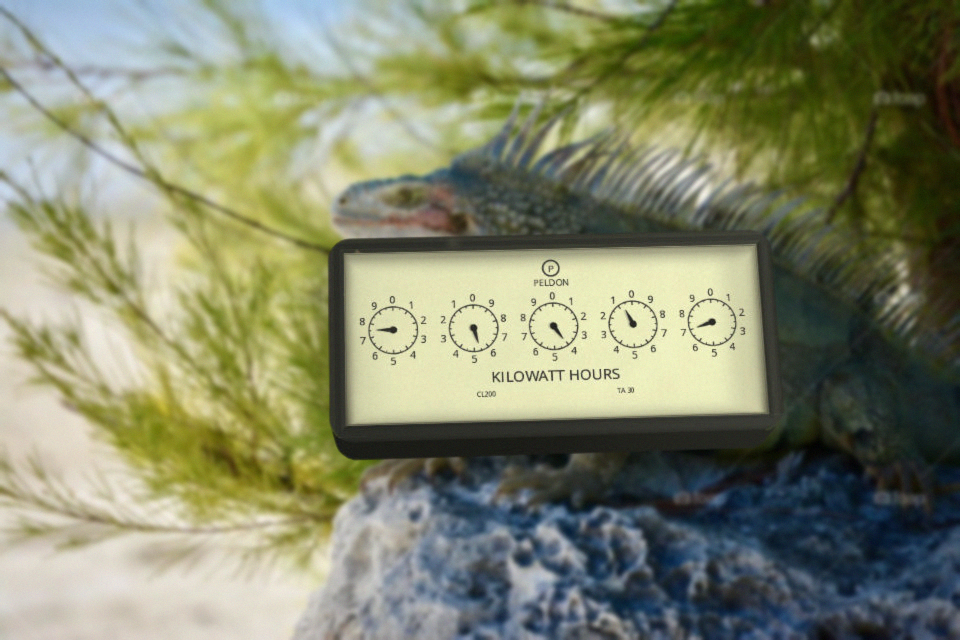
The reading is 75407 kWh
